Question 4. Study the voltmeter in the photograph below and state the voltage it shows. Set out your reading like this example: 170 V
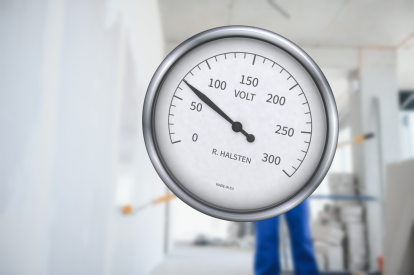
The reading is 70 V
